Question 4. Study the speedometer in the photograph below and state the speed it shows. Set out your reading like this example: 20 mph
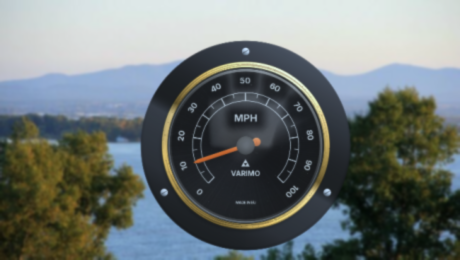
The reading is 10 mph
